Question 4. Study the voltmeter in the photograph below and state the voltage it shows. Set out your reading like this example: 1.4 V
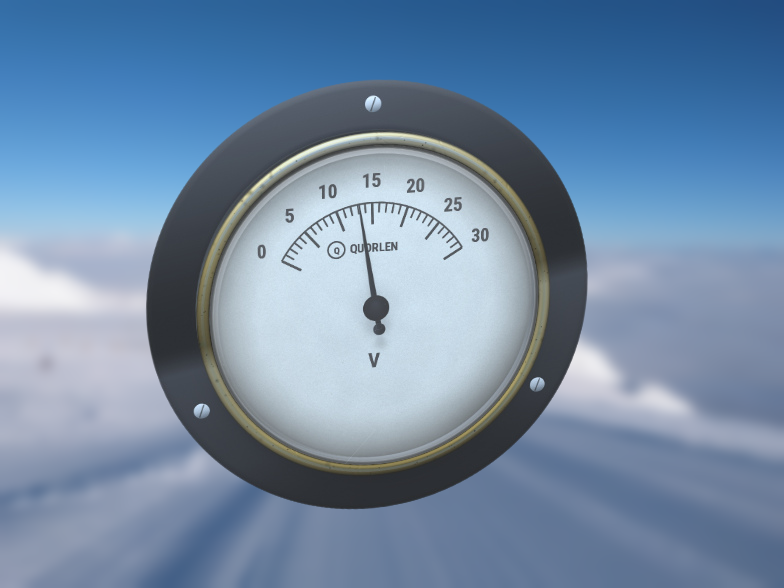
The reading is 13 V
